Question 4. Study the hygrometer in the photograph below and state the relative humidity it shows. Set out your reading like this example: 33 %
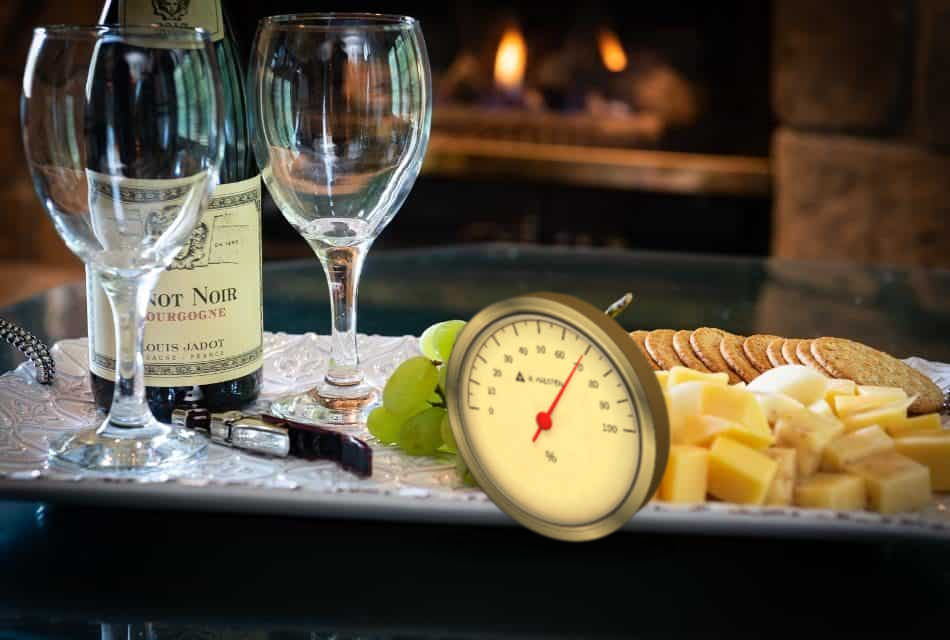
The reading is 70 %
